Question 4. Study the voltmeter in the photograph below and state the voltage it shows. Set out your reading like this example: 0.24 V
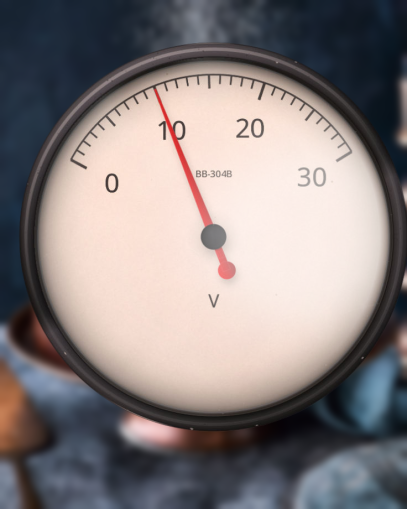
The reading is 10 V
